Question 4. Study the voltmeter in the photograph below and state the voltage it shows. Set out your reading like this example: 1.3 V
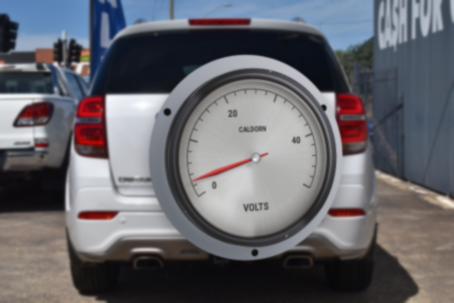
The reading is 3 V
